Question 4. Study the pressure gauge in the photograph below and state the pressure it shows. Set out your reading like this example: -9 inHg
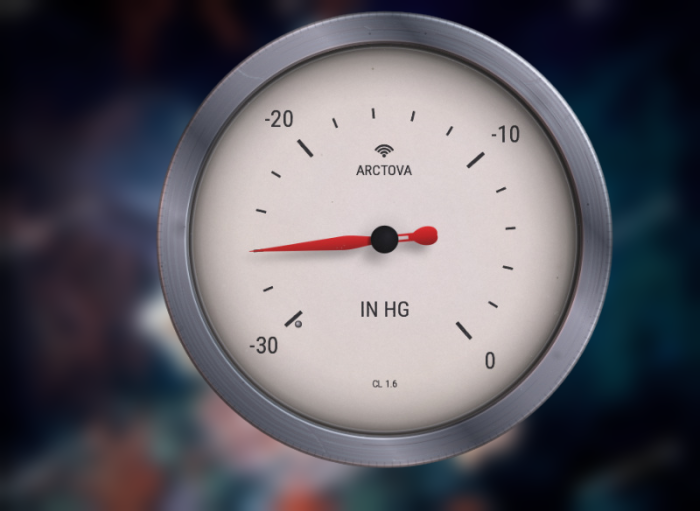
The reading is -26 inHg
